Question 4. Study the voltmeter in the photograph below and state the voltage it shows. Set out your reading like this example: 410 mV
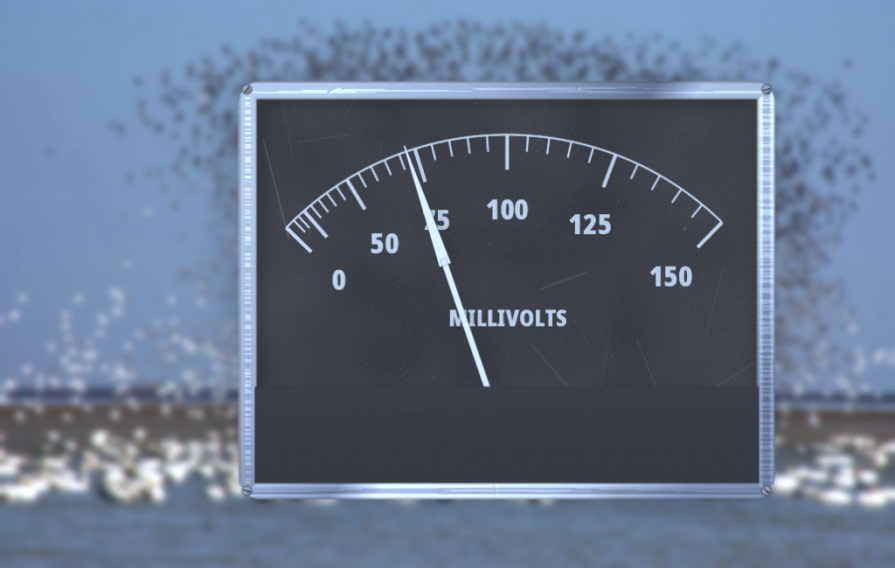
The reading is 72.5 mV
